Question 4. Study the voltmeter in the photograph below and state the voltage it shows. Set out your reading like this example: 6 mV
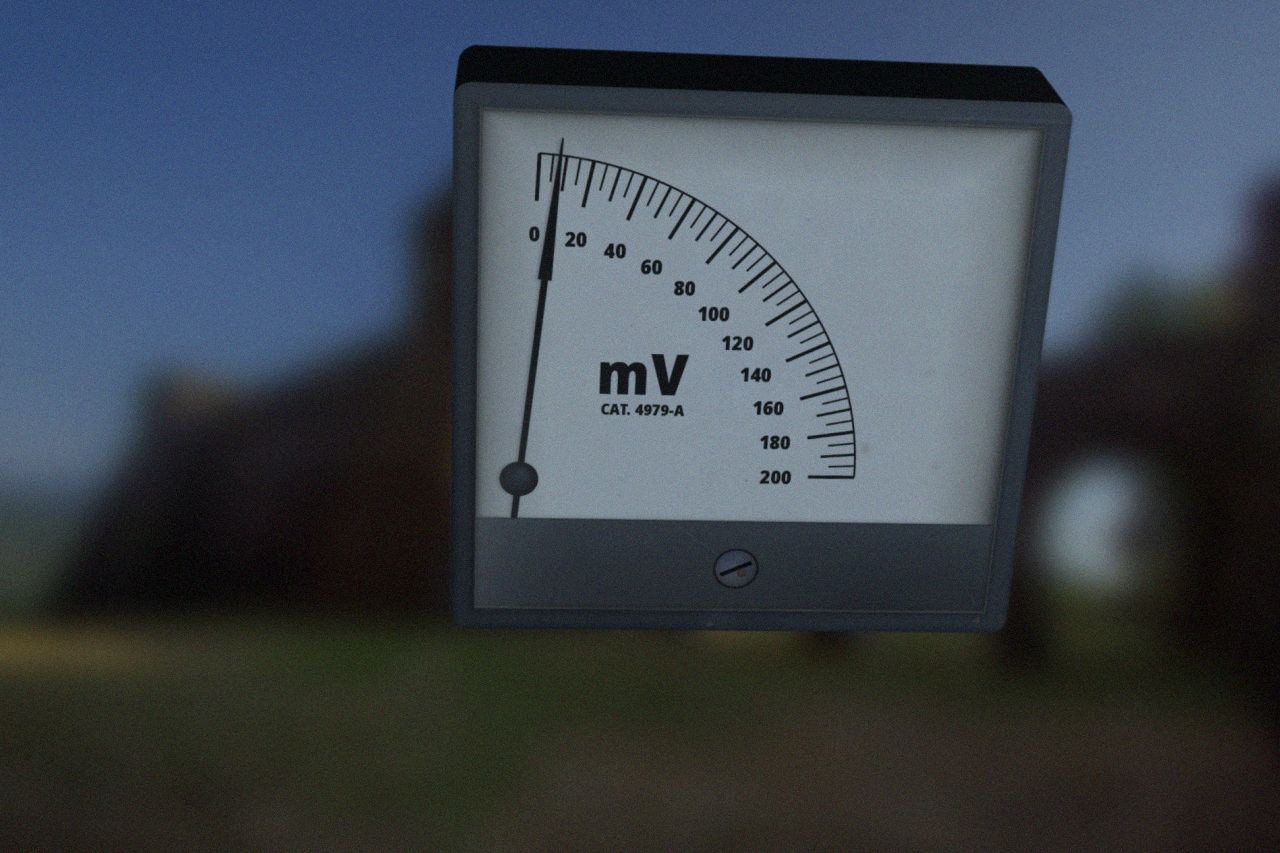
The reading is 7.5 mV
